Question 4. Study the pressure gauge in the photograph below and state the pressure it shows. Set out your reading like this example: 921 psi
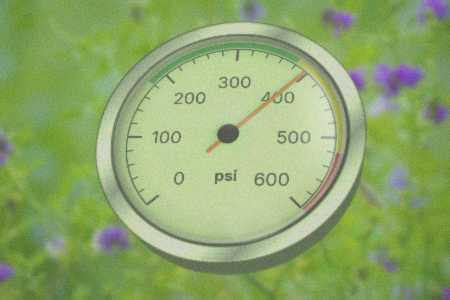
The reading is 400 psi
